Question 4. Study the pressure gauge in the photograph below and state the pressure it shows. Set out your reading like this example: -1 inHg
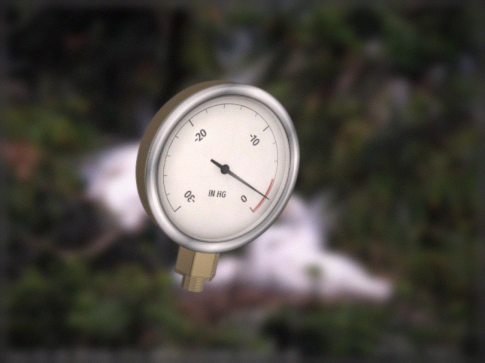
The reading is -2 inHg
